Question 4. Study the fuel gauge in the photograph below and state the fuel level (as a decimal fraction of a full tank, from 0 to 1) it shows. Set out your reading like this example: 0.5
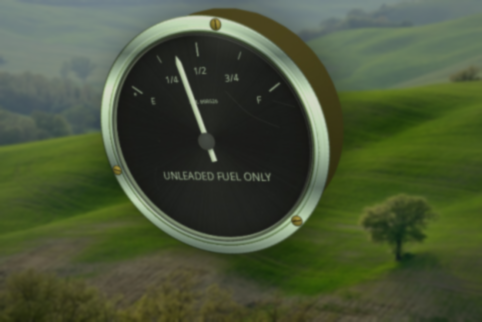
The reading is 0.375
